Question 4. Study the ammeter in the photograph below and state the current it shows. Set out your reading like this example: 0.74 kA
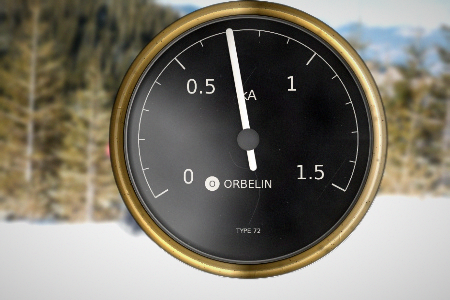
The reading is 0.7 kA
